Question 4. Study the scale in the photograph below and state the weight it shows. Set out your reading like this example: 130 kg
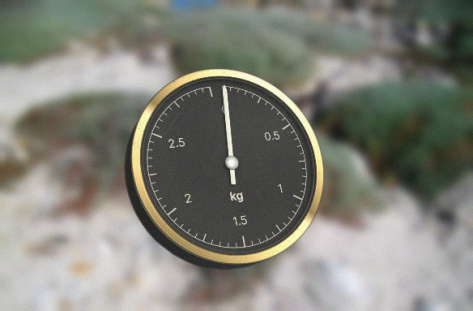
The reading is 0 kg
